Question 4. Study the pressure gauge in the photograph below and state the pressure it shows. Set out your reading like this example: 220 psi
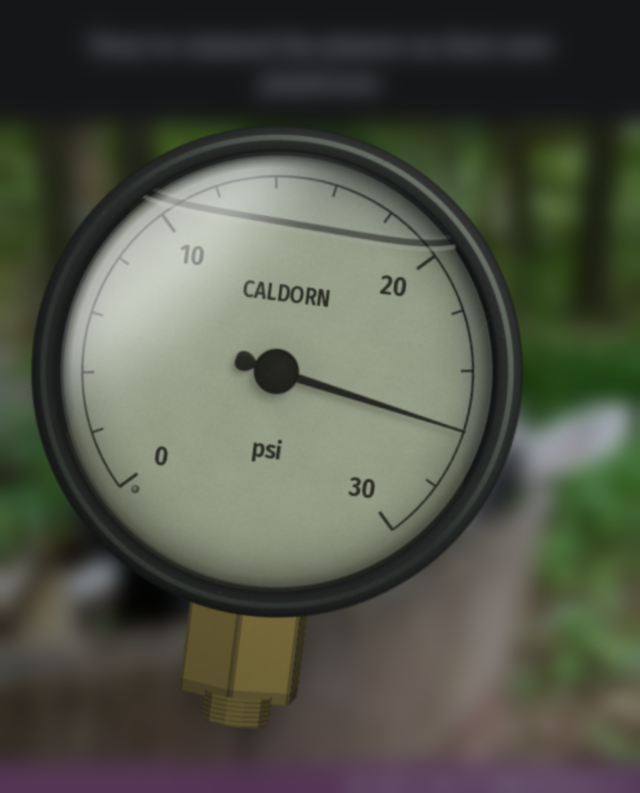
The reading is 26 psi
